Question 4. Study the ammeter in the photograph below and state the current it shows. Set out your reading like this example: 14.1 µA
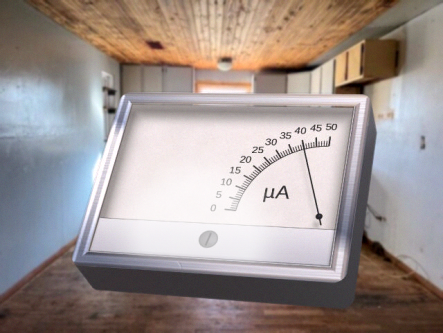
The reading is 40 µA
